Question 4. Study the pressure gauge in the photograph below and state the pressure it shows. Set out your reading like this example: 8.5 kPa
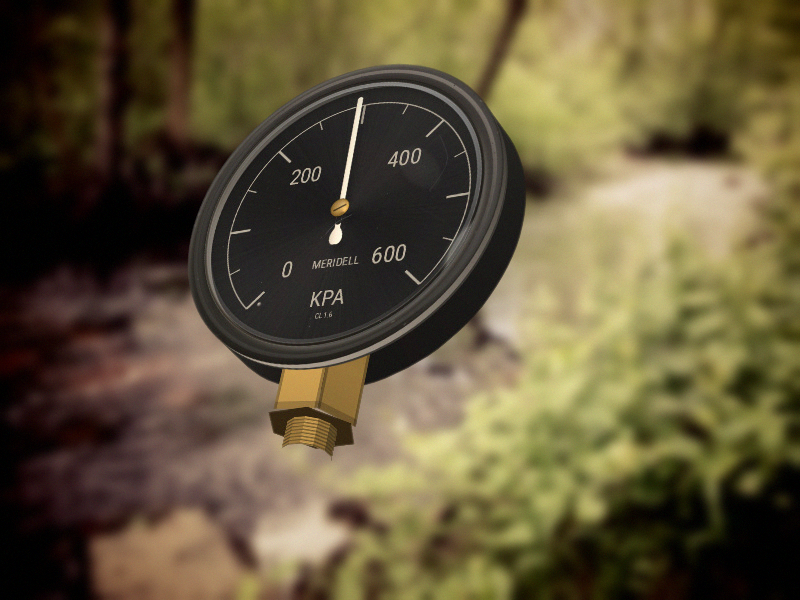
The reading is 300 kPa
